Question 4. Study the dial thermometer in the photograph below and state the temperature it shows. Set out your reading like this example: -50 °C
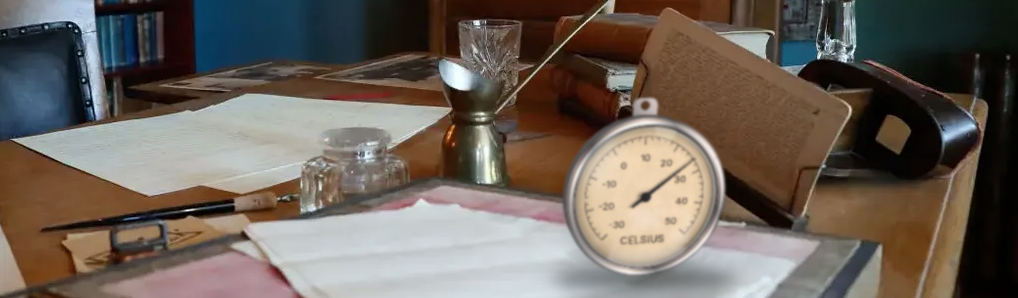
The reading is 26 °C
